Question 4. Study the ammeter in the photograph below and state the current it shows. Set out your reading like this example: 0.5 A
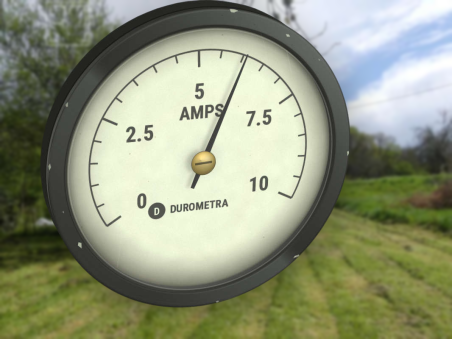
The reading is 6 A
